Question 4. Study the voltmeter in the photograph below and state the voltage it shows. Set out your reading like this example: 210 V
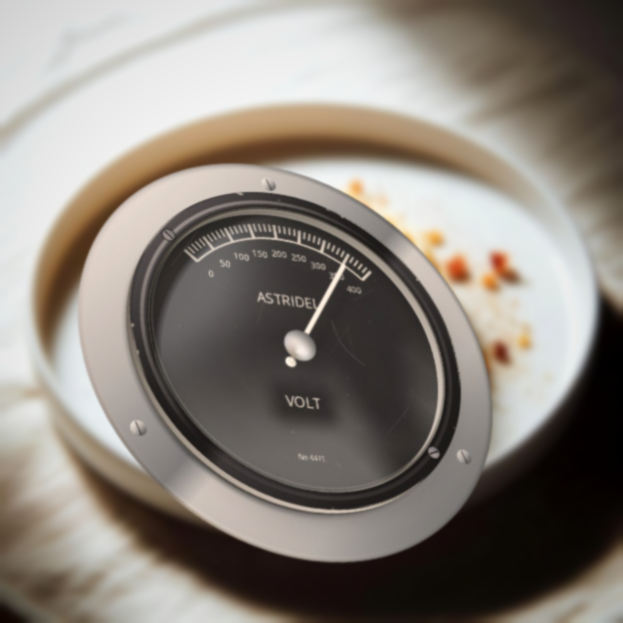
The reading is 350 V
